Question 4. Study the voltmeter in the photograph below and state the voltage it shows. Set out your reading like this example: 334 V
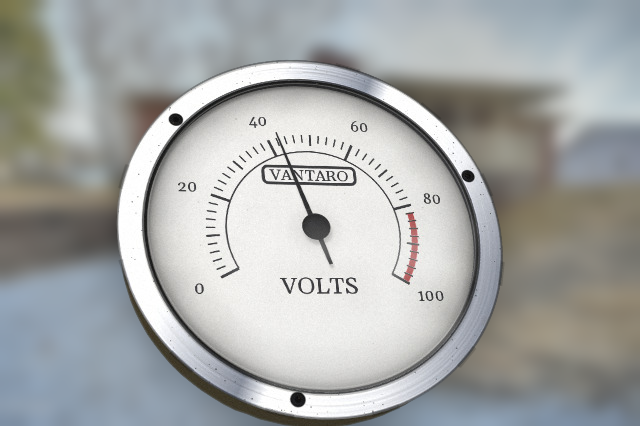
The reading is 42 V
